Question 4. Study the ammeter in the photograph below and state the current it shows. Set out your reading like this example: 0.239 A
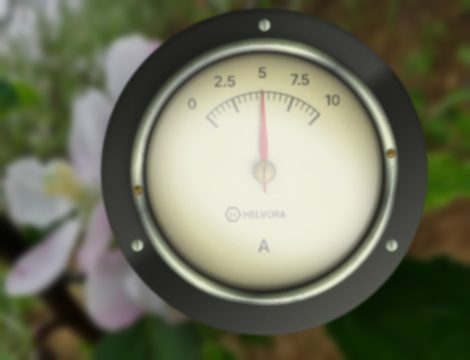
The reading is 5 A
